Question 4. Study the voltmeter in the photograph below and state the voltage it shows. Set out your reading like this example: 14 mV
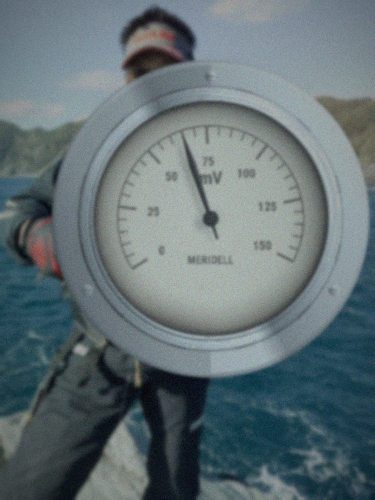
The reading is 65 mV
